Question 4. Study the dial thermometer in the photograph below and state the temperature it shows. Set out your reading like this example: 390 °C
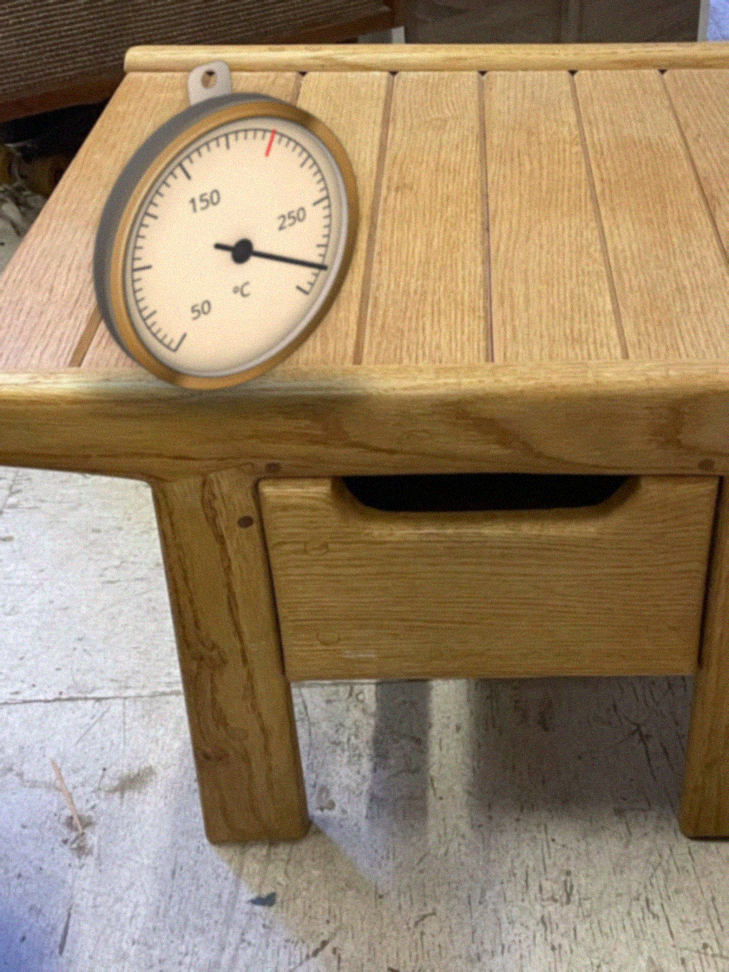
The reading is 285 °C
